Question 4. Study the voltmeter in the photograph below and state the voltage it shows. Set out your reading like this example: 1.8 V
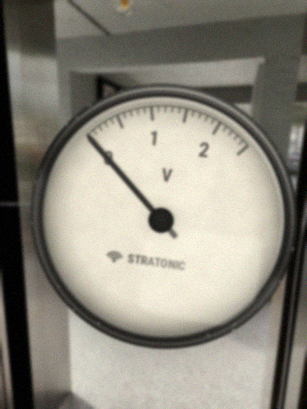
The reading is 0 V
